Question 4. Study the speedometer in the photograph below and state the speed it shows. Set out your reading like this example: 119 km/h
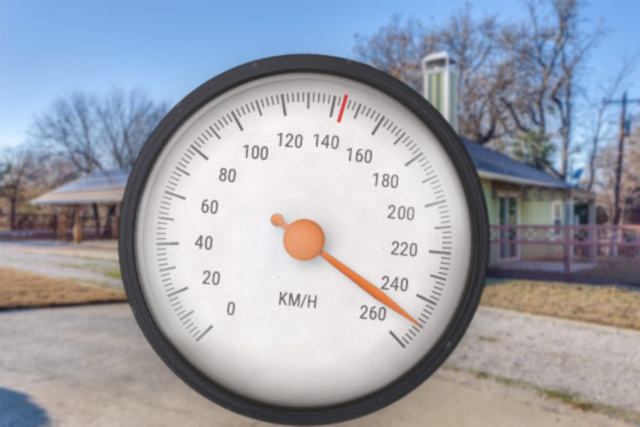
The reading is 250 km/h
